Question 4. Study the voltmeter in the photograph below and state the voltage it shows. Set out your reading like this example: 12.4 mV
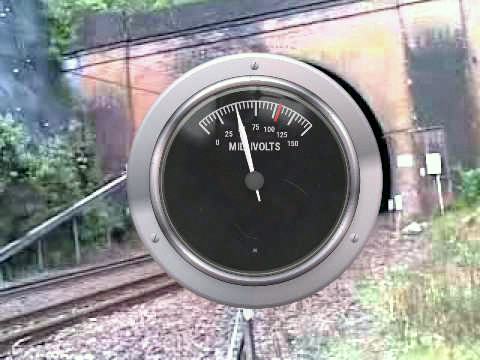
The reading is 50 mV
